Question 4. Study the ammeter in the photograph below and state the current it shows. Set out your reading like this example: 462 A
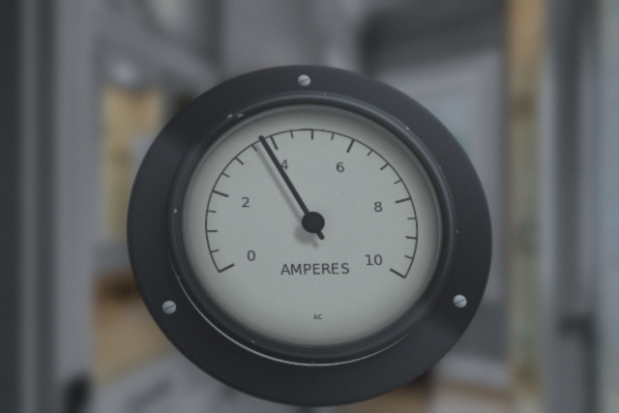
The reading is 3.75 A
